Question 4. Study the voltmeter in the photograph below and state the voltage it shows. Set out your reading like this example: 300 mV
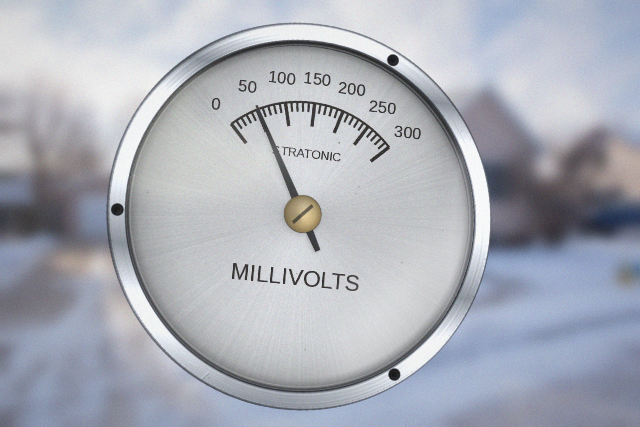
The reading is 50 mV
